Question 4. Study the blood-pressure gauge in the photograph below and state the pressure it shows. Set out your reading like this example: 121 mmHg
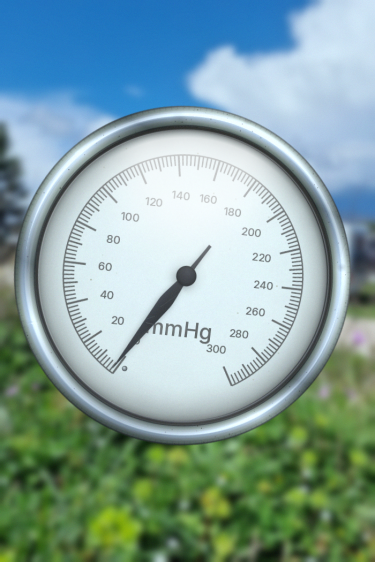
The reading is 2 mmHg
